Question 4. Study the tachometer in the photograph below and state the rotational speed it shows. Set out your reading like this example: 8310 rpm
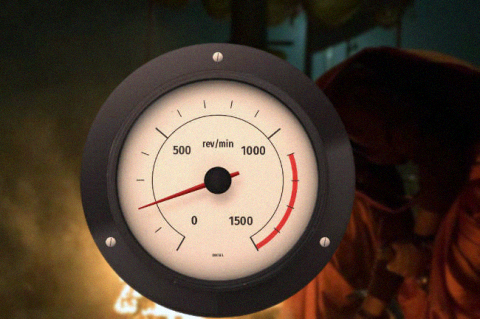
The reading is 200 rpm
